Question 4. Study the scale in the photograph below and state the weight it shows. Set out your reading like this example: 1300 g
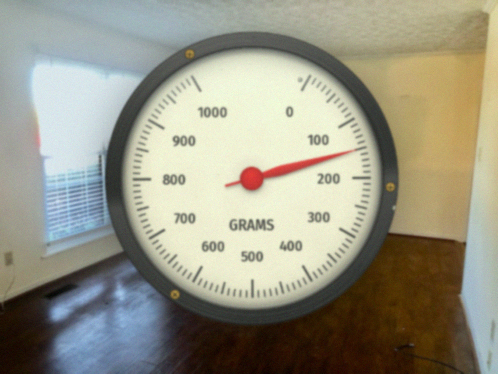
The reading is 150 g
